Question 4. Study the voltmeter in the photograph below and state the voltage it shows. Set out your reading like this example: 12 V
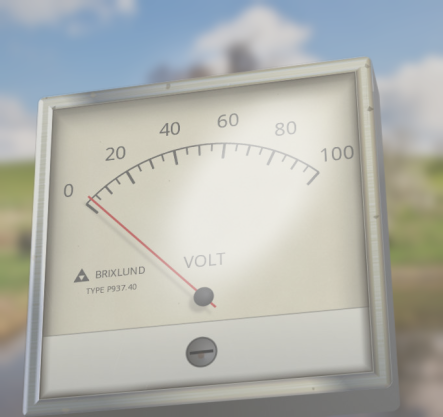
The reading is 2.5 V
